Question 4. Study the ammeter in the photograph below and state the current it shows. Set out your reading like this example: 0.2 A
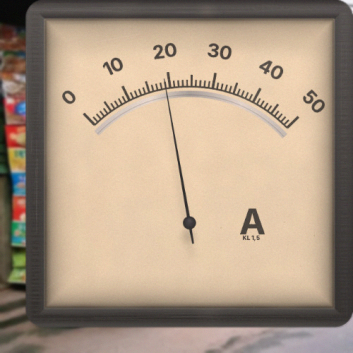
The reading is 19 A
